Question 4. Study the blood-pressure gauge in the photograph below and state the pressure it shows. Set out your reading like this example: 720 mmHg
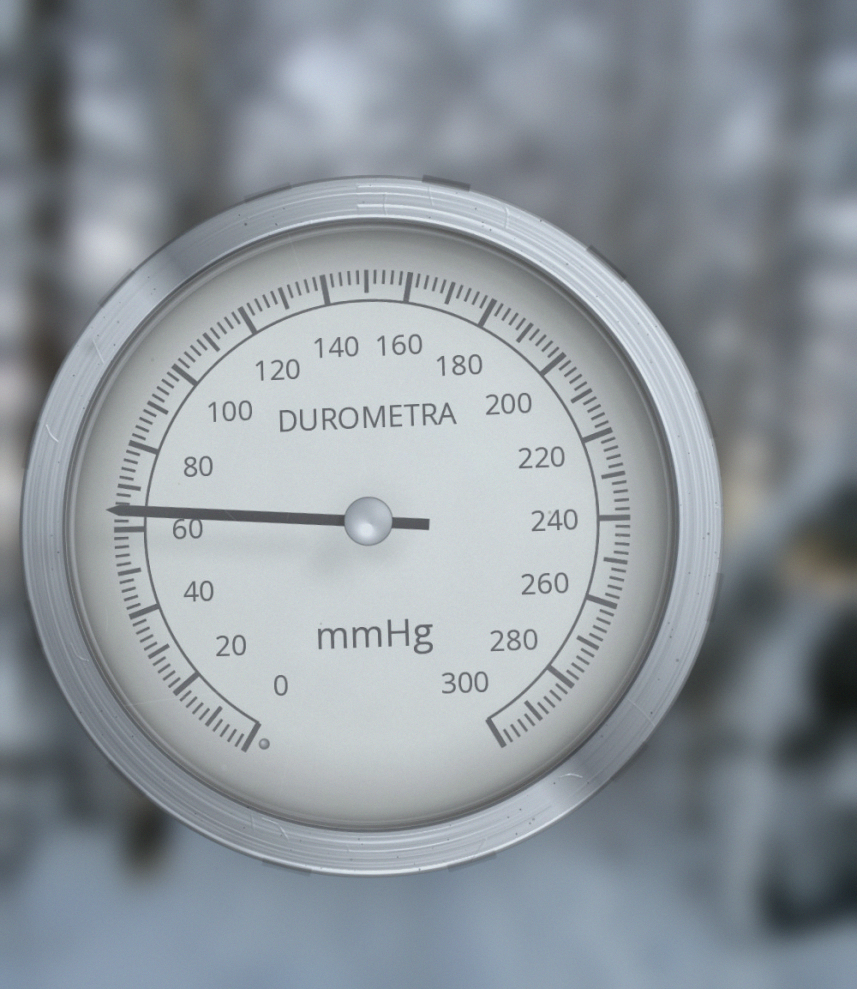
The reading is 64 mmHg
